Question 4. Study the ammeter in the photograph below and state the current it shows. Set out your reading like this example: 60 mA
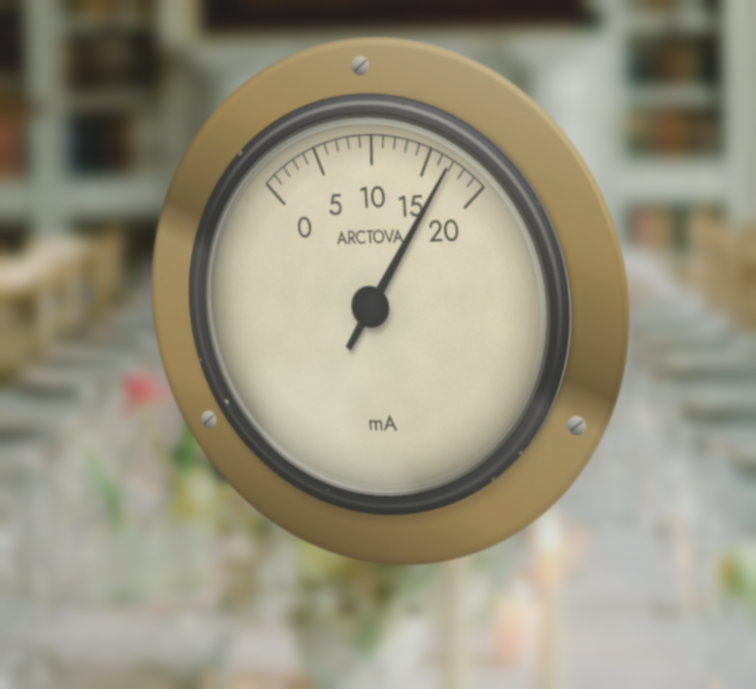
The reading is 17 mA
